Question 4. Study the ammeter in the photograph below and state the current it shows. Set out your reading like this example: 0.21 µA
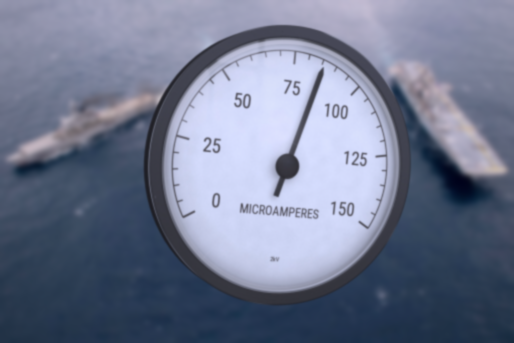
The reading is 85 µA
